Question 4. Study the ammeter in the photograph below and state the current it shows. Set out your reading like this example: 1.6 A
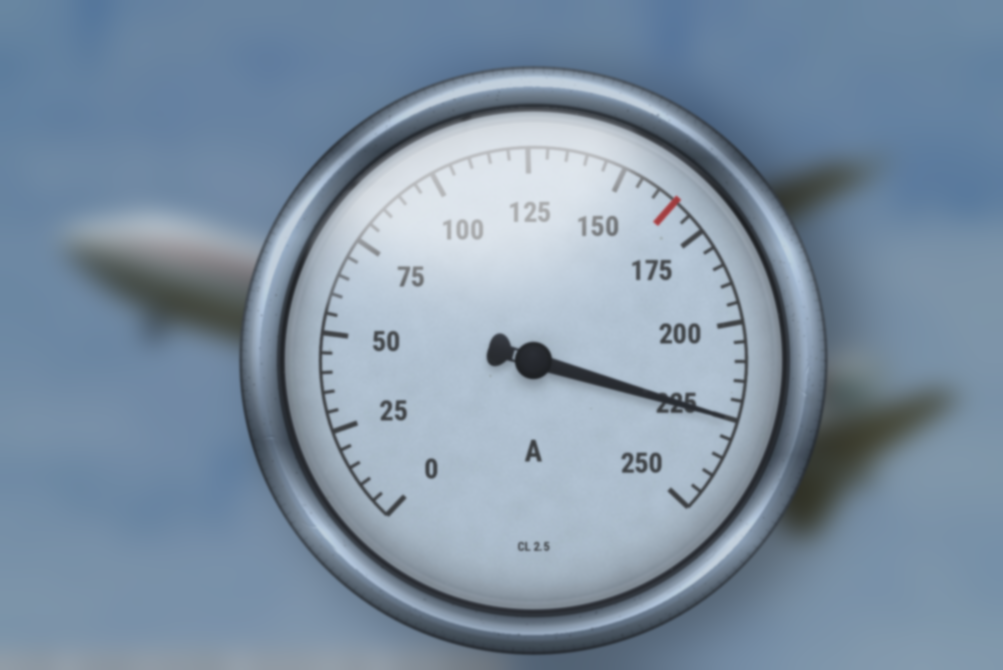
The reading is 225 A
